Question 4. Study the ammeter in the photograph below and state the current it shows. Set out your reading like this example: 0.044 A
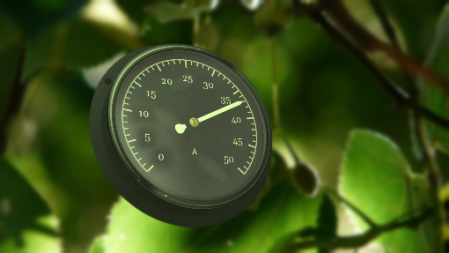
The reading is 37 A
